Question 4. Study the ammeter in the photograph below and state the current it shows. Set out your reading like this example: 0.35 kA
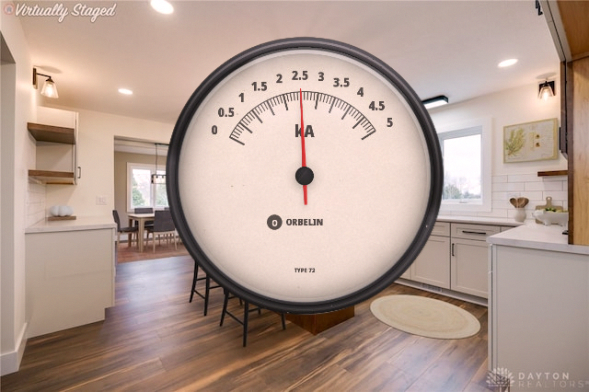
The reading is 2.5 kA
